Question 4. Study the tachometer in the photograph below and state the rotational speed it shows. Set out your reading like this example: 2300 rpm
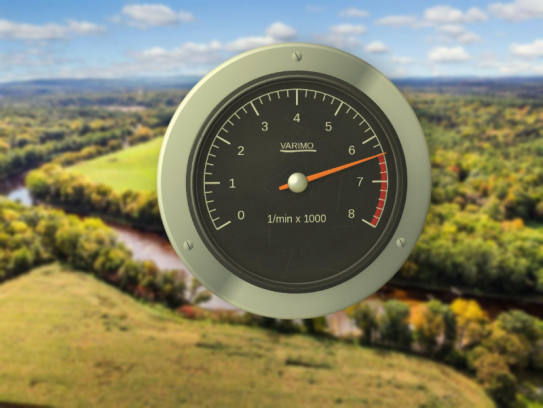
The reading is 6400 rpm
